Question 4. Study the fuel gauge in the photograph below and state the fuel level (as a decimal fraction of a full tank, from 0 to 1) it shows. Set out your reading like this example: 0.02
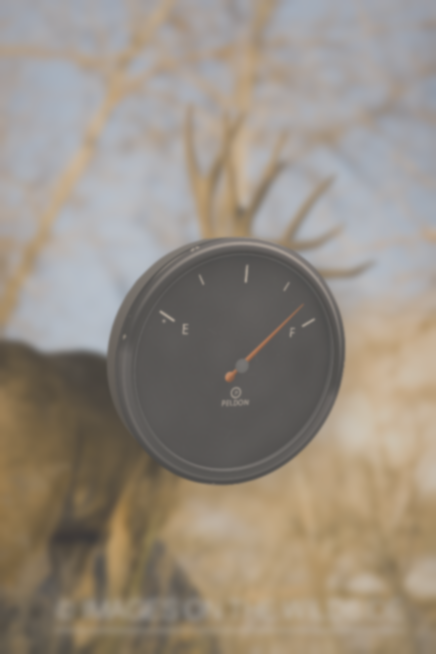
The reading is 0.875
